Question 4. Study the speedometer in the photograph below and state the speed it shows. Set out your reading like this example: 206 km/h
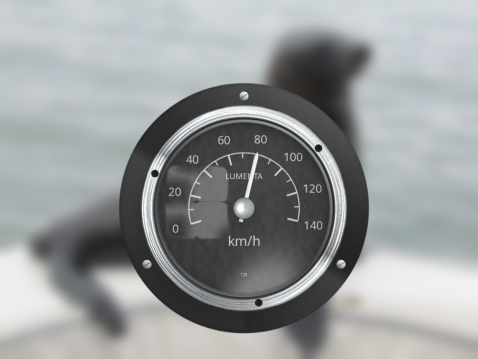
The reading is 80 km/h
